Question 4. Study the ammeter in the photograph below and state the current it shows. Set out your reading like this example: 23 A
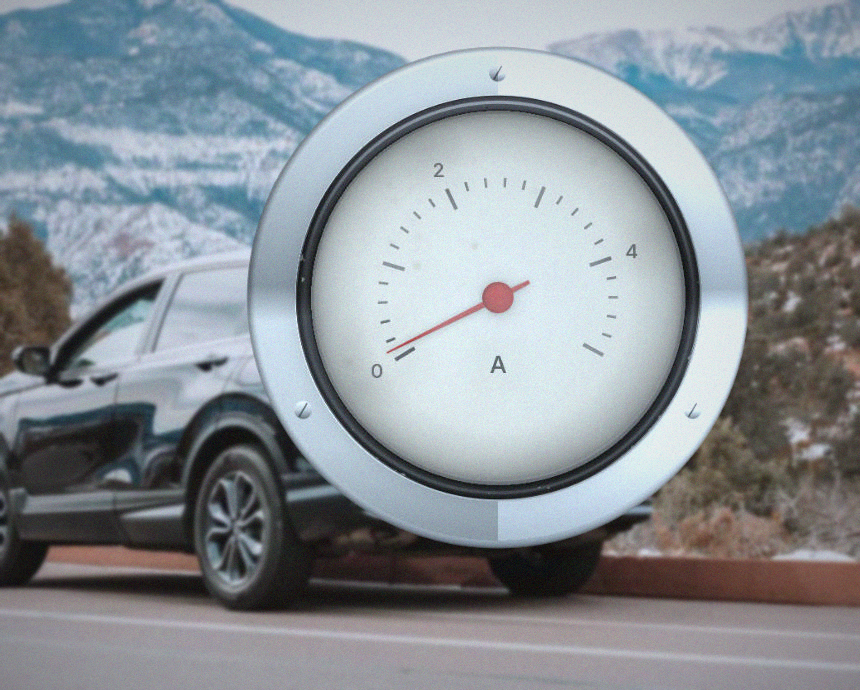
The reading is 0.1 A
